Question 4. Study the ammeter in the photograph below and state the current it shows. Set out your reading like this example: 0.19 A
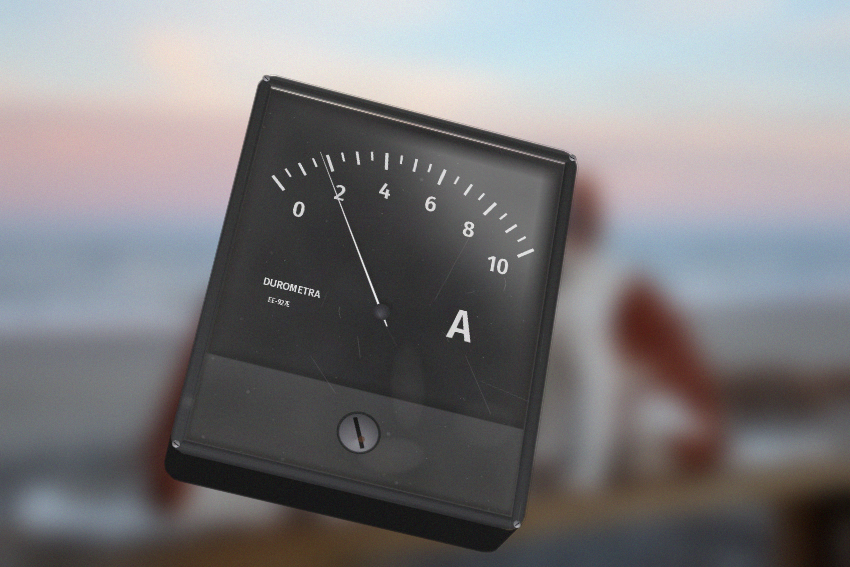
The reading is 1.75 A
